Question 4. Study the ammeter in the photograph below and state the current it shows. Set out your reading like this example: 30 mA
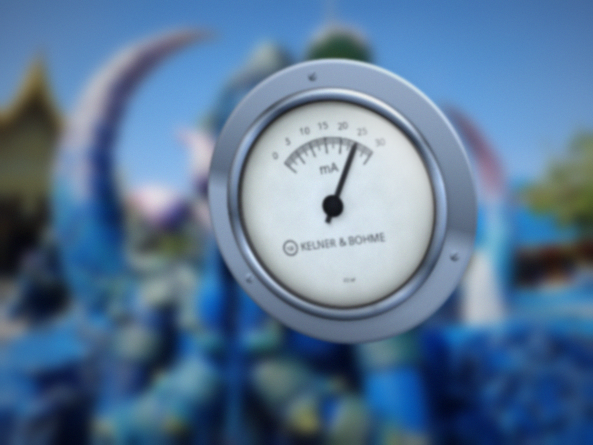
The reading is 25 mA
